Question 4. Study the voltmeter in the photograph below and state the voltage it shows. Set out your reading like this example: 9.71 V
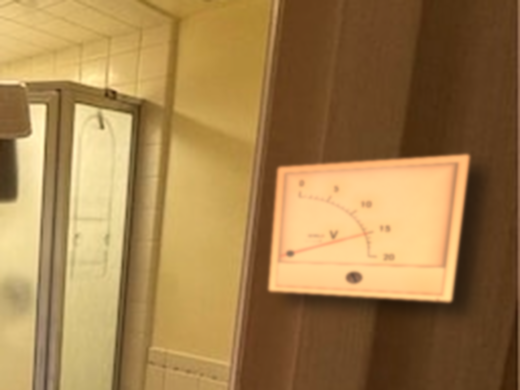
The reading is 15 V
